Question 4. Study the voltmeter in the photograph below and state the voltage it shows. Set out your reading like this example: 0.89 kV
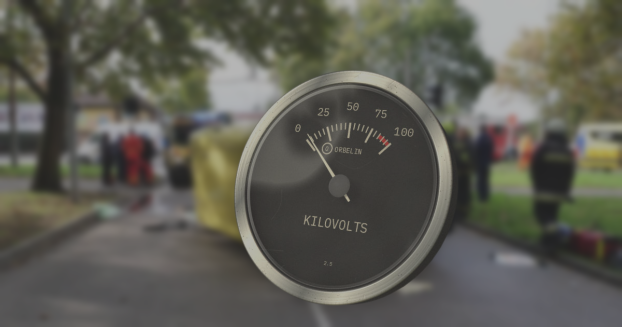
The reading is 5 kV
